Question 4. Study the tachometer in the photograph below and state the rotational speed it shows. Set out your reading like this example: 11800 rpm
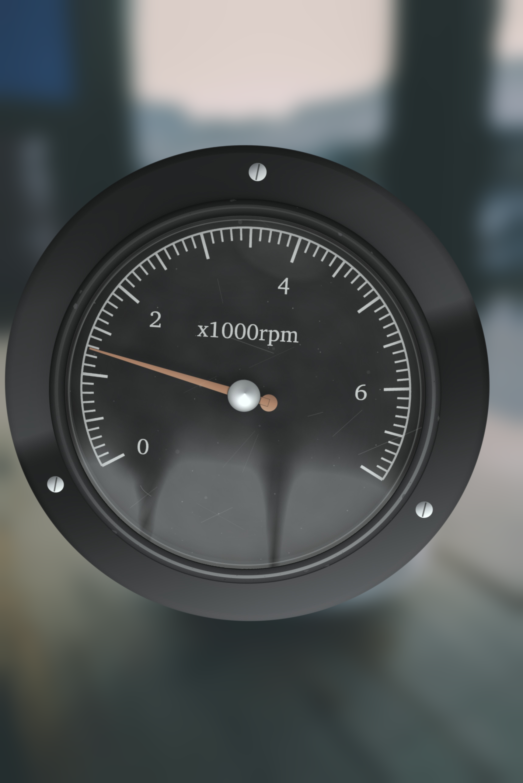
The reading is 1300 rpm
